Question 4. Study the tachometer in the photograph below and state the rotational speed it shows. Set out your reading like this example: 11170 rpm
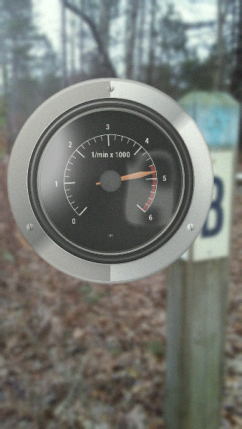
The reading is 4800 rpm
